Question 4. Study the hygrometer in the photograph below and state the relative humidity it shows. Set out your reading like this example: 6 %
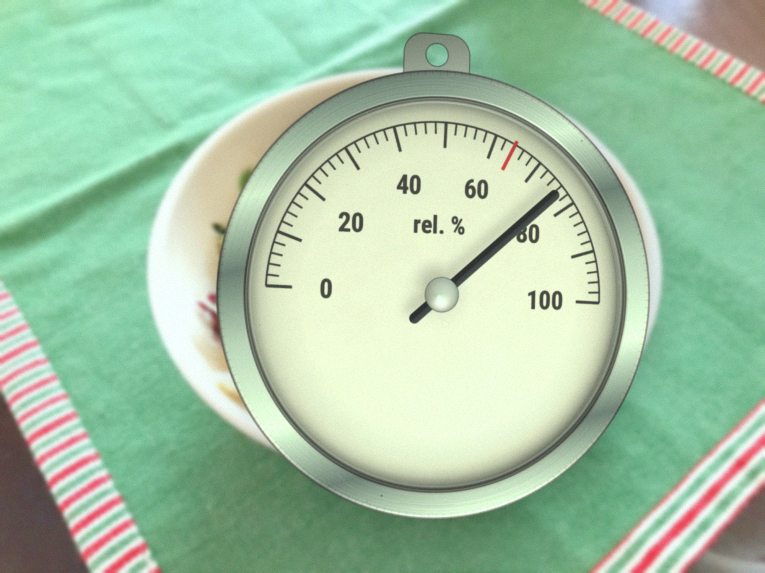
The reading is 76 %
